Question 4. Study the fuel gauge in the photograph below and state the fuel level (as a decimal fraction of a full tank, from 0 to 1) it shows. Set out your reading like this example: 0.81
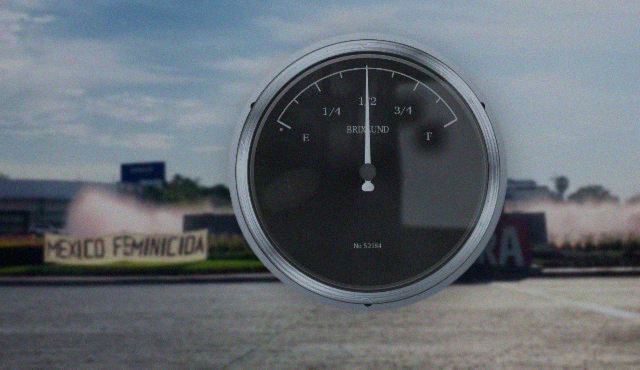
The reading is 0.5
